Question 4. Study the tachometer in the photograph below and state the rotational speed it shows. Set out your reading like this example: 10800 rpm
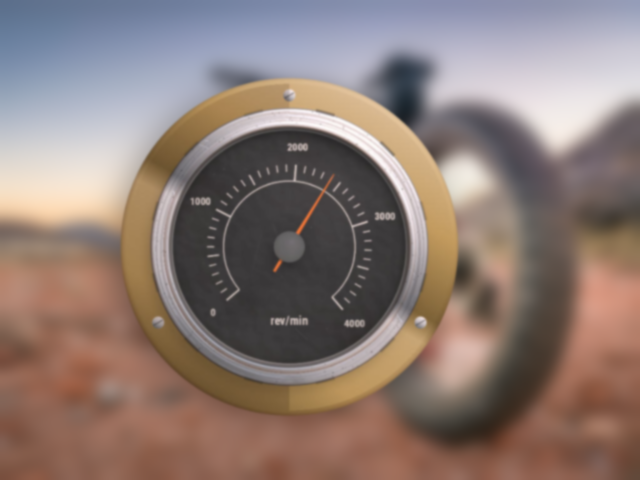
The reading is 2400 rpm
